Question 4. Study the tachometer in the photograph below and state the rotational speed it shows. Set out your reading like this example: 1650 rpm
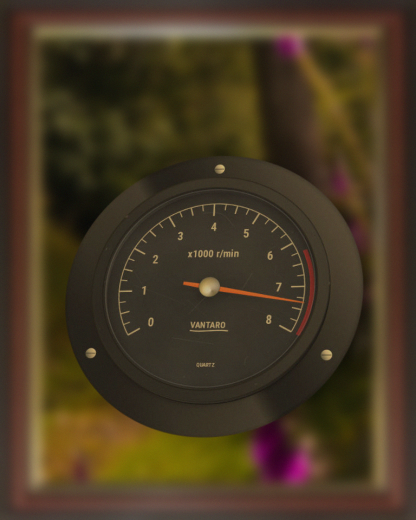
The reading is 7375 rpm
